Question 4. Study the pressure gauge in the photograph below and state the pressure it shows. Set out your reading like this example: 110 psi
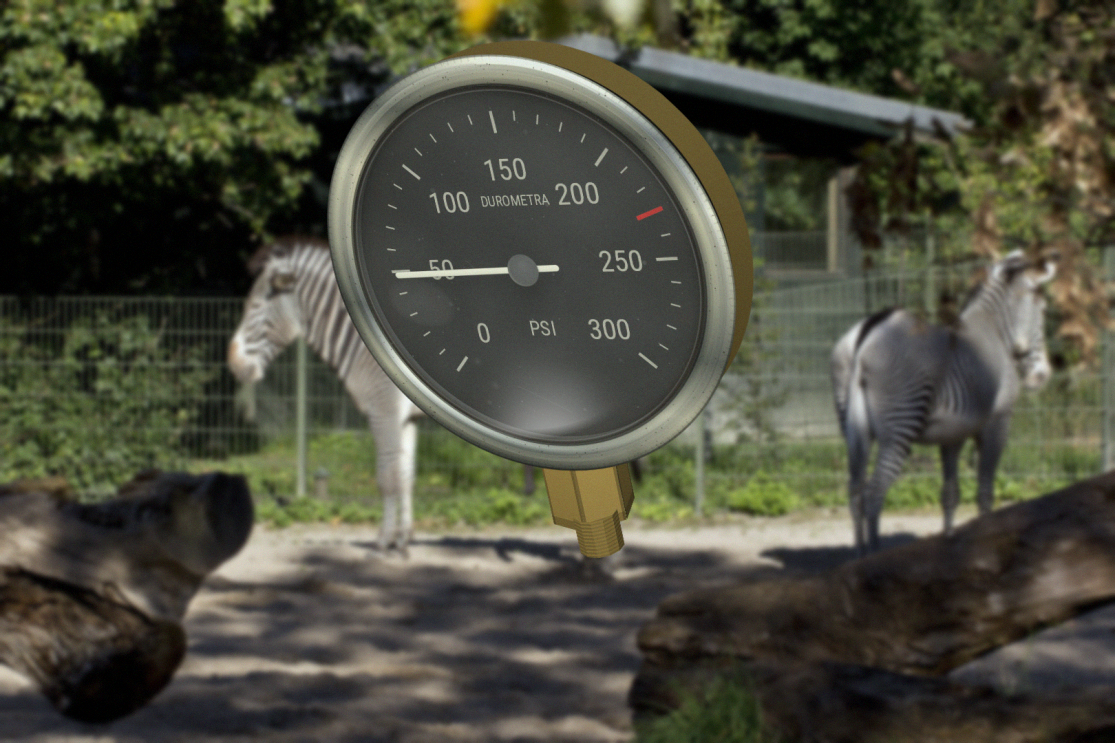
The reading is 50 psi
